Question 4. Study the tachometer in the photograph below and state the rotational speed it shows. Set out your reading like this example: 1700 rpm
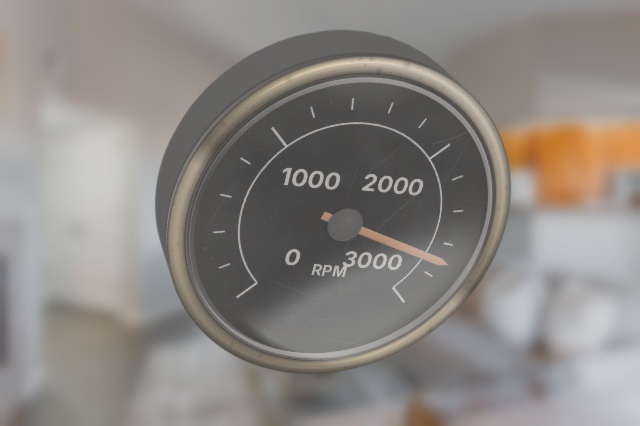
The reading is 2700 rpm
